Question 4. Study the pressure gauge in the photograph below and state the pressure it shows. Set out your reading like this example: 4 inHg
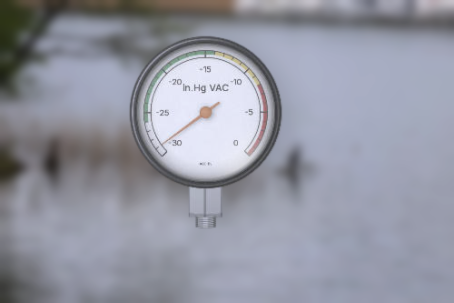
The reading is -29 inHg
